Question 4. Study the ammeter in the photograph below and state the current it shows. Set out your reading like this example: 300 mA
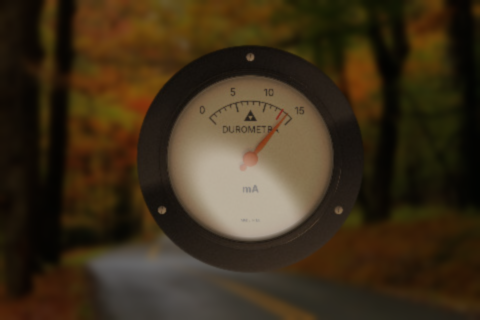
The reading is 14 mA
